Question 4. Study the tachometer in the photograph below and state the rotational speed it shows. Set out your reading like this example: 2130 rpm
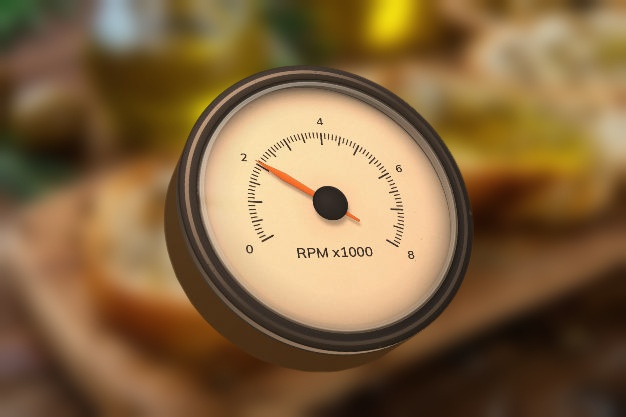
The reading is 2000 rpm
